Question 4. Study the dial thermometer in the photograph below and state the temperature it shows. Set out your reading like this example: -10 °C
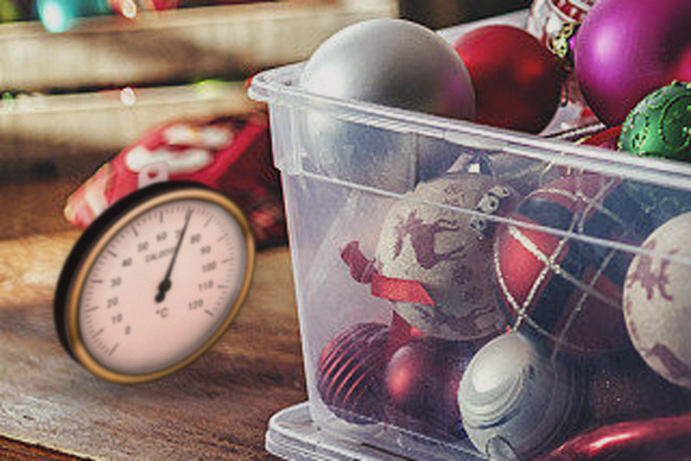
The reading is 70 °C
